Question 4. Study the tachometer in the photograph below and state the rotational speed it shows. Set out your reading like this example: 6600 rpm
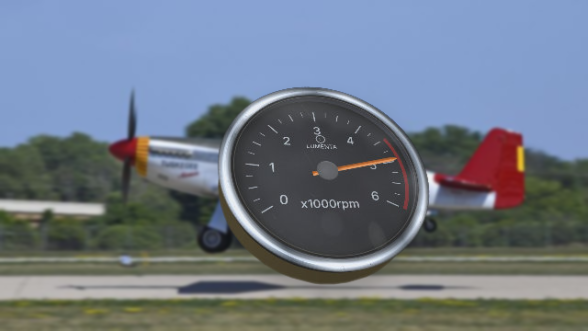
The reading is 5000 rpm
